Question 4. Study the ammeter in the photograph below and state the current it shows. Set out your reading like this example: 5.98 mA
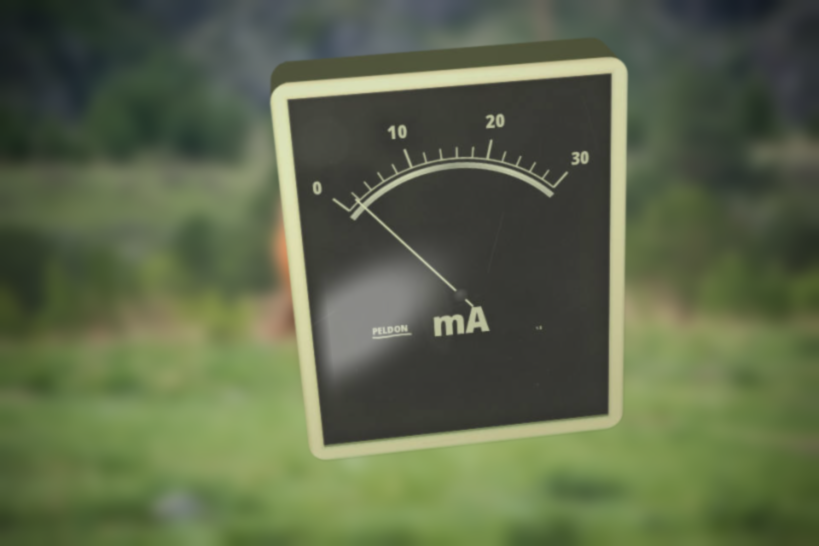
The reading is 2 mA
